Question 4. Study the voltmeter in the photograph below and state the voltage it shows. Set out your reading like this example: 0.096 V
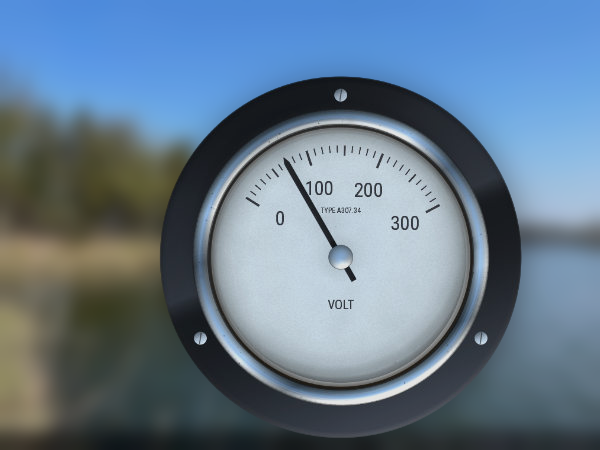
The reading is 70 V
